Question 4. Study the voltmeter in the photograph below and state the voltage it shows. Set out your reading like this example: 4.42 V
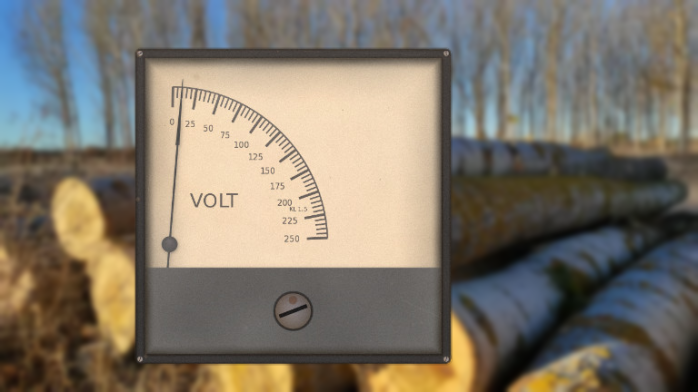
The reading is 10 V
